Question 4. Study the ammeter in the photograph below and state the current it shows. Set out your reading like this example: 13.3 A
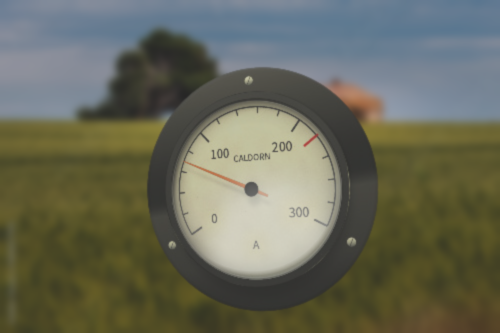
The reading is 70 A
